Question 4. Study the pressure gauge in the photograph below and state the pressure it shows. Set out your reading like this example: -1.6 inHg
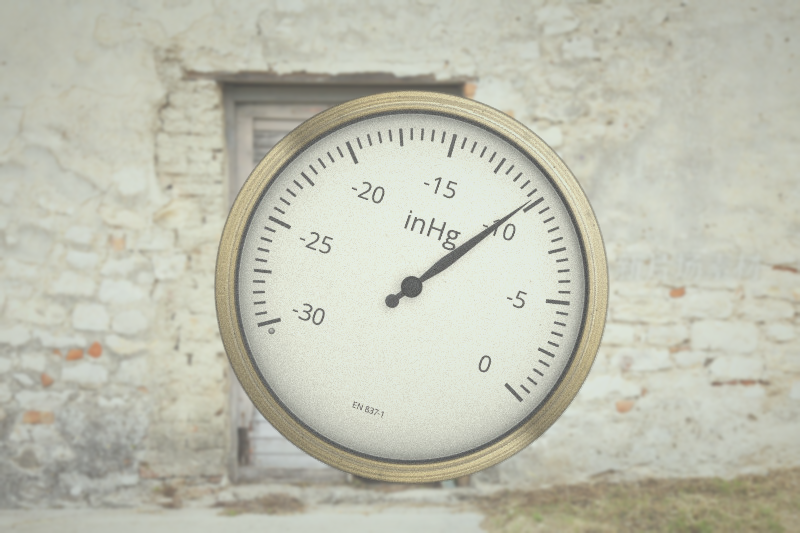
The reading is -10.25 inHg
